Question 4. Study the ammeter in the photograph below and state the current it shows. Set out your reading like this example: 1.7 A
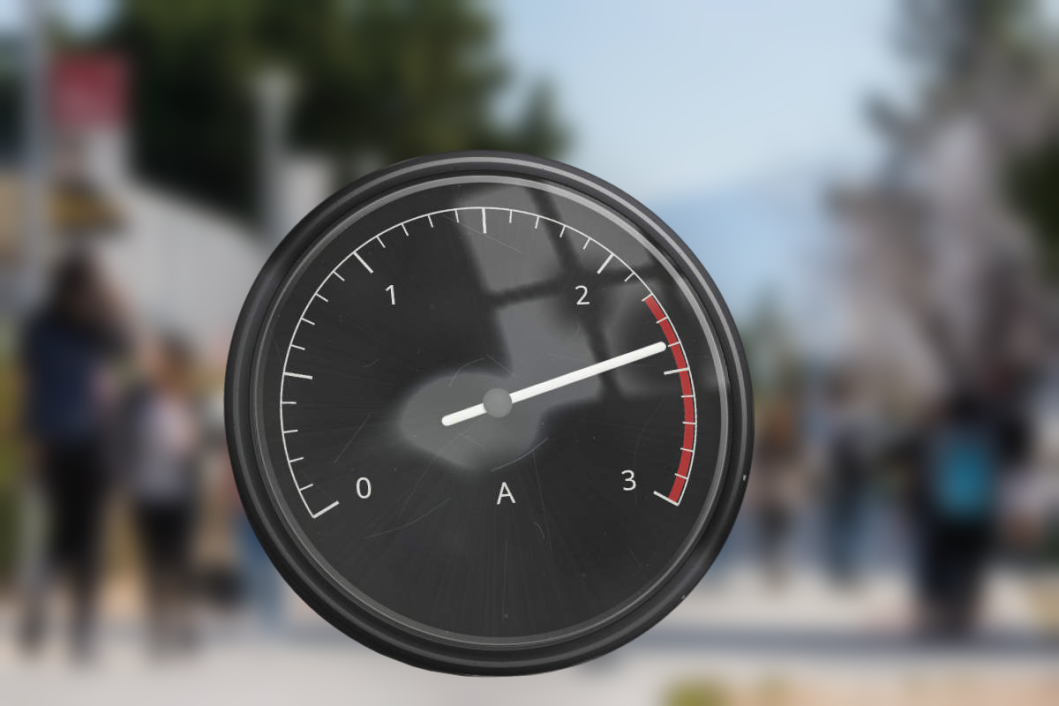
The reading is 2.4 A
